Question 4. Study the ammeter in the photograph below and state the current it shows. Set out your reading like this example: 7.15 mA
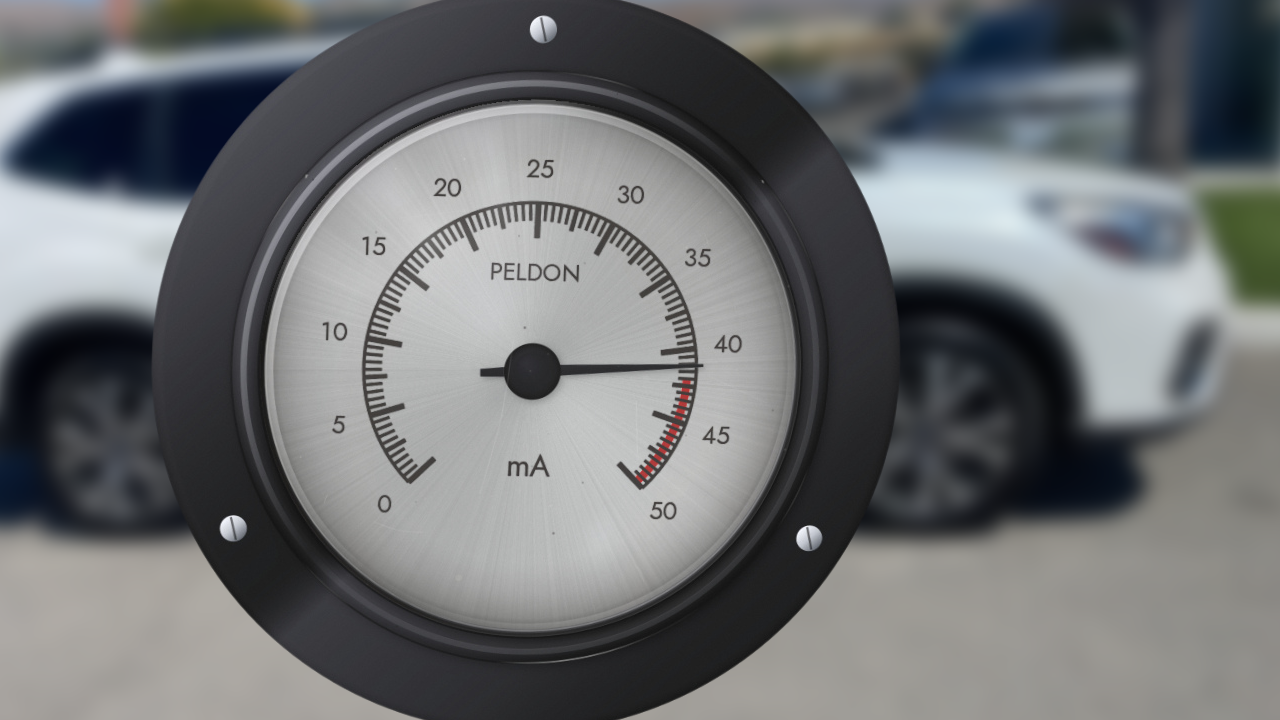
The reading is 41 mA
